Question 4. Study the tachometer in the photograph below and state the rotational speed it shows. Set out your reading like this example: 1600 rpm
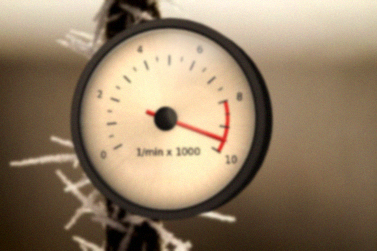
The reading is 9500 rpm
